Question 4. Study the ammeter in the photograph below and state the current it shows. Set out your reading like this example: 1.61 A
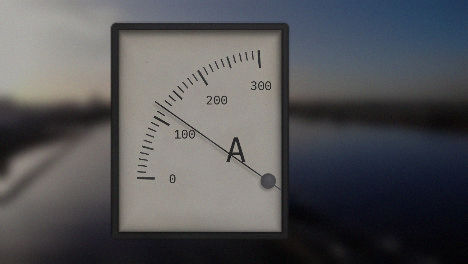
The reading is 120 A
